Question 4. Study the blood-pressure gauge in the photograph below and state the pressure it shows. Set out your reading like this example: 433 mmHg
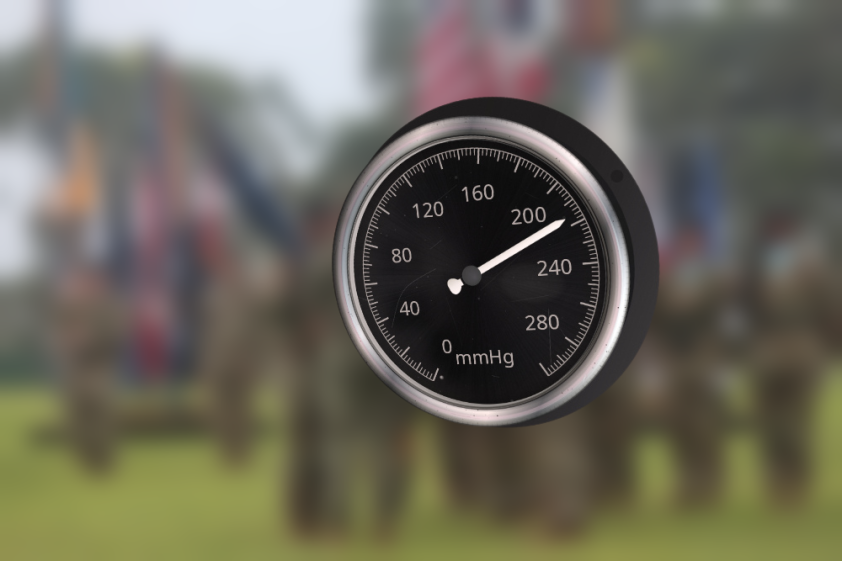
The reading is 216 mmHg
